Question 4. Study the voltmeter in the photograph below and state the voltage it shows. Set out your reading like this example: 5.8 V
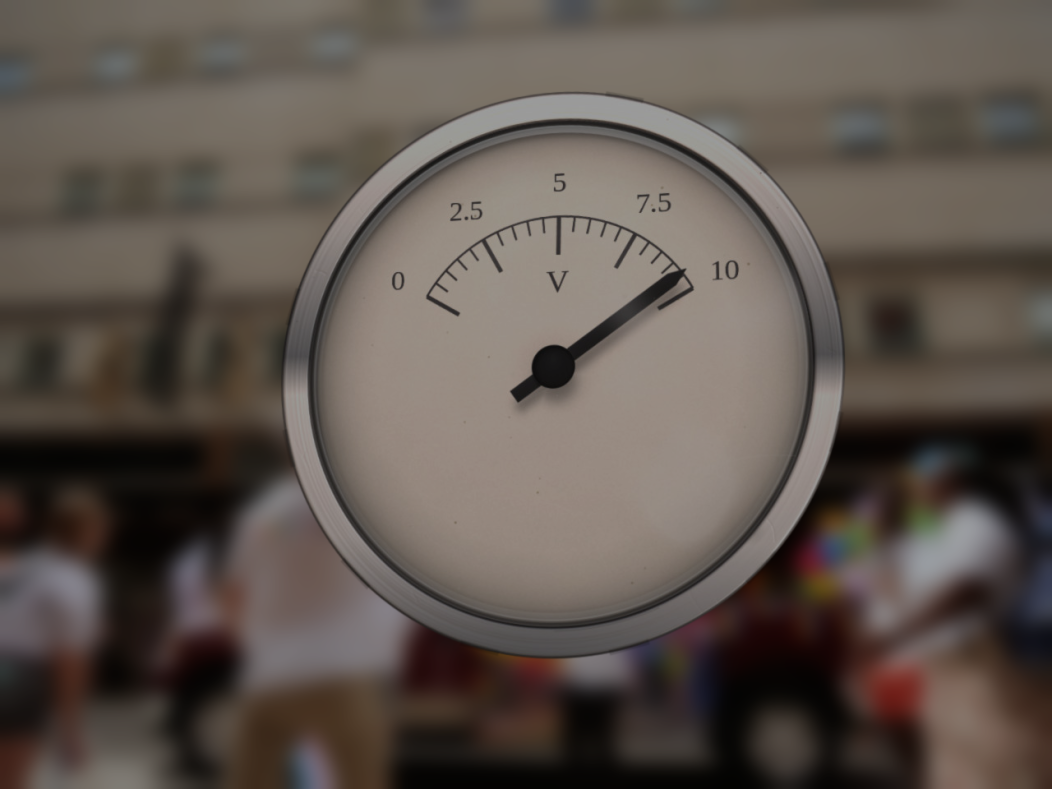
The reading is 9.5 V
